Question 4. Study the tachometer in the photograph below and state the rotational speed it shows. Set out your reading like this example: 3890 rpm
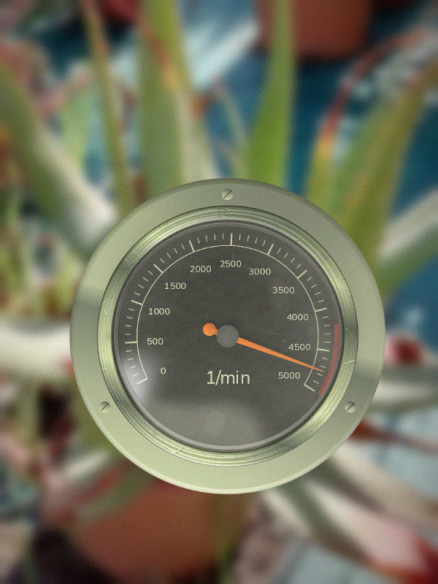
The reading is 4750 rpm
